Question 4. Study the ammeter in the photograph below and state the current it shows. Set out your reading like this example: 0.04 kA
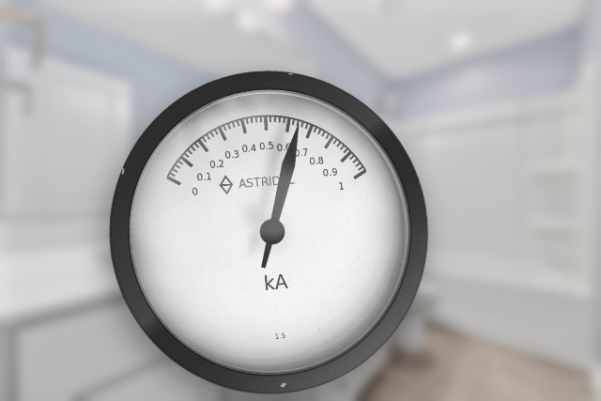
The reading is 0.64 kA
